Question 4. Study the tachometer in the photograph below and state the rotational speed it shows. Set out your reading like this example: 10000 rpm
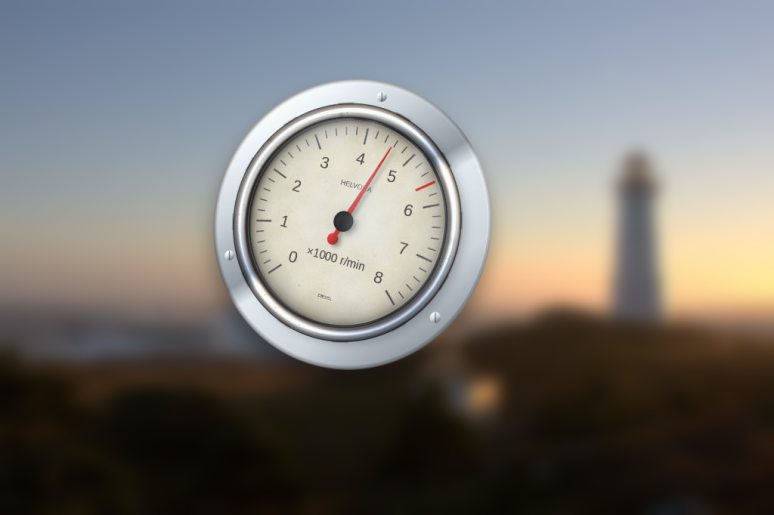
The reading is 4600 rpm
